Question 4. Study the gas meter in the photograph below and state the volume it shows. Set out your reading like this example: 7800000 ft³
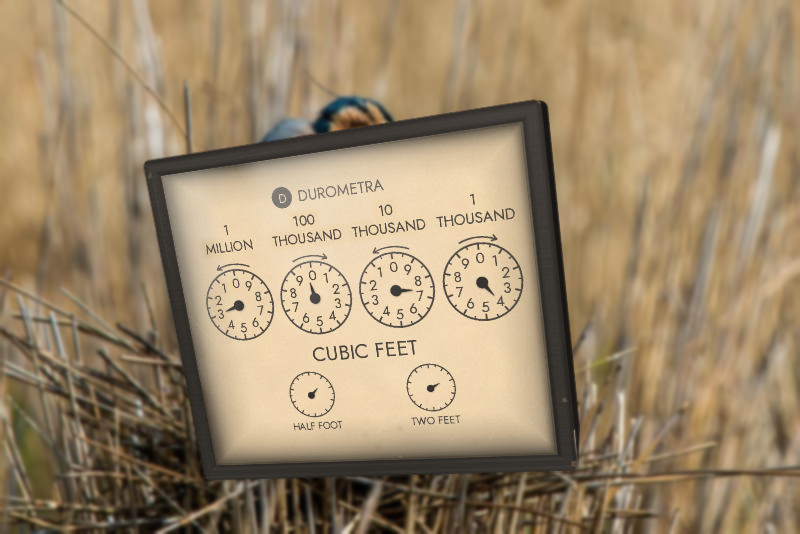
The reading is 297400 ft³
